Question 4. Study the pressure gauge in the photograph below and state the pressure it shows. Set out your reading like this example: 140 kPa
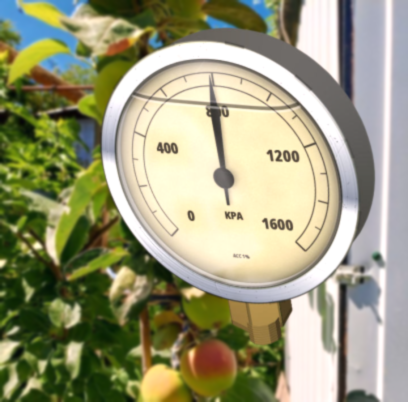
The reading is 800 kPa
